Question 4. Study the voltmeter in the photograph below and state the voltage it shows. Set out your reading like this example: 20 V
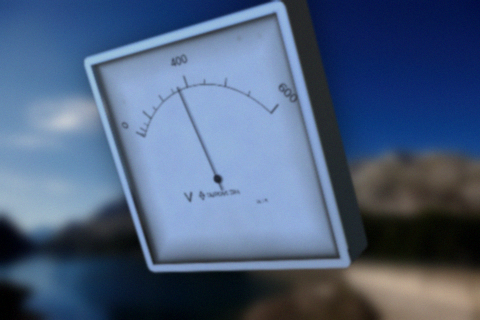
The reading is 375 V
